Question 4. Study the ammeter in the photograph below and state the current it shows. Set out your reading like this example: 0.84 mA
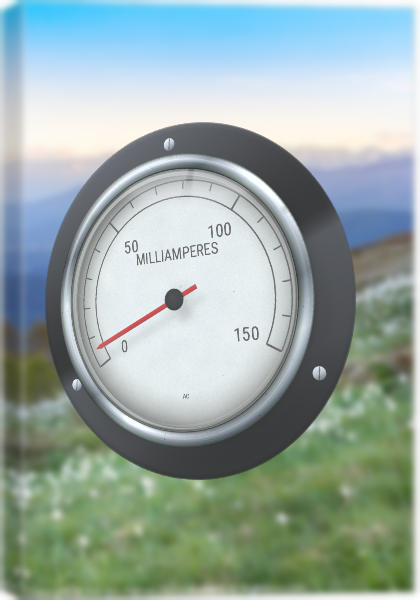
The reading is 5 mA
